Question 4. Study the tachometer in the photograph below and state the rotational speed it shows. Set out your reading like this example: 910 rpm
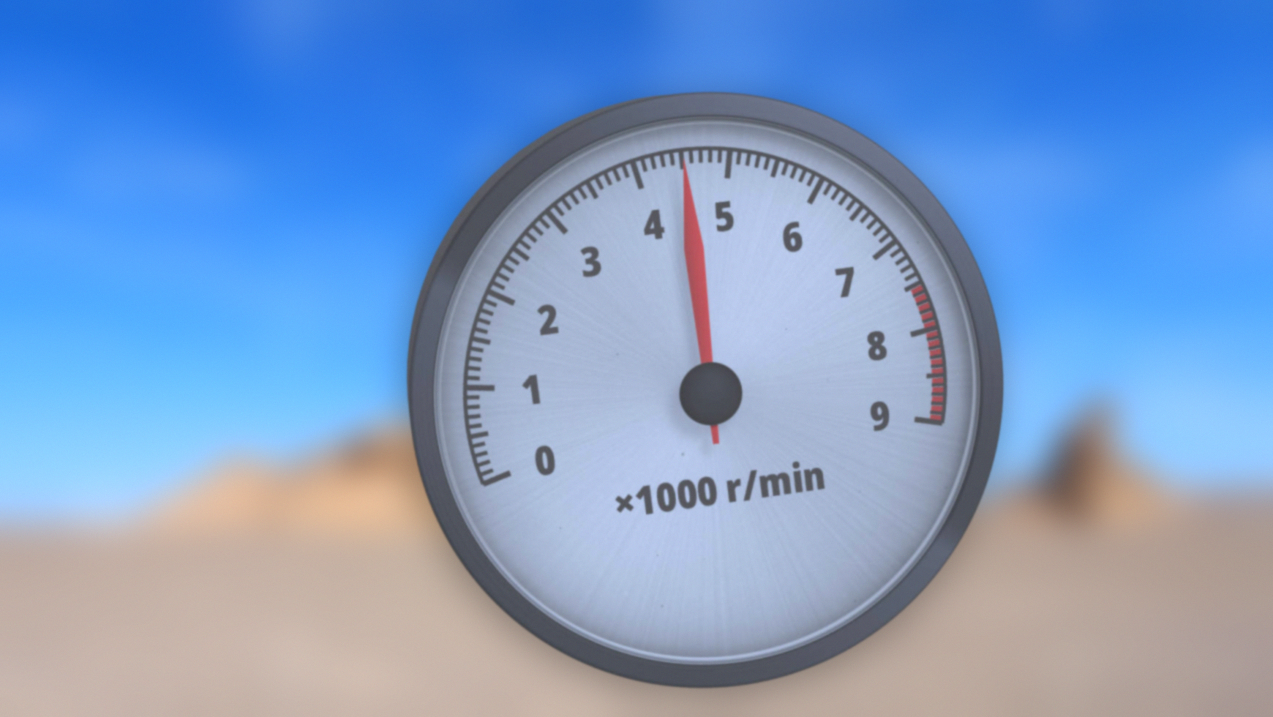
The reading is 4500 rpm
